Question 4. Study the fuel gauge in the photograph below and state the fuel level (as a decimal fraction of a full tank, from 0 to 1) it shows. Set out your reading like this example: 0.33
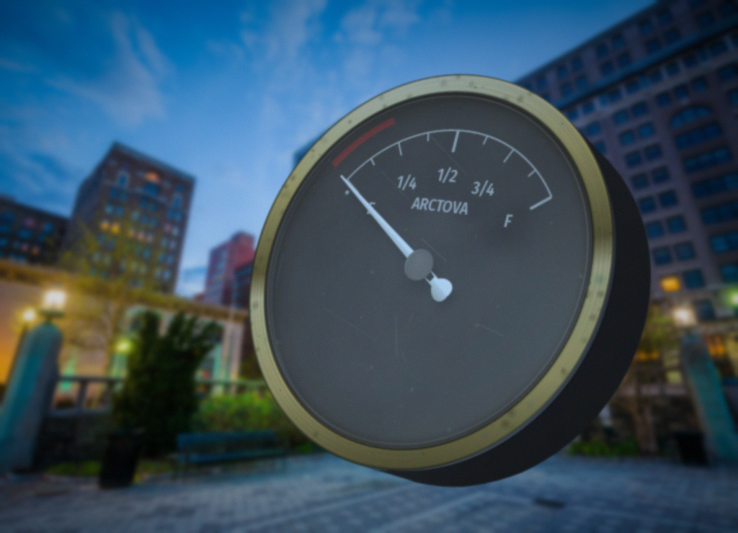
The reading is 0
